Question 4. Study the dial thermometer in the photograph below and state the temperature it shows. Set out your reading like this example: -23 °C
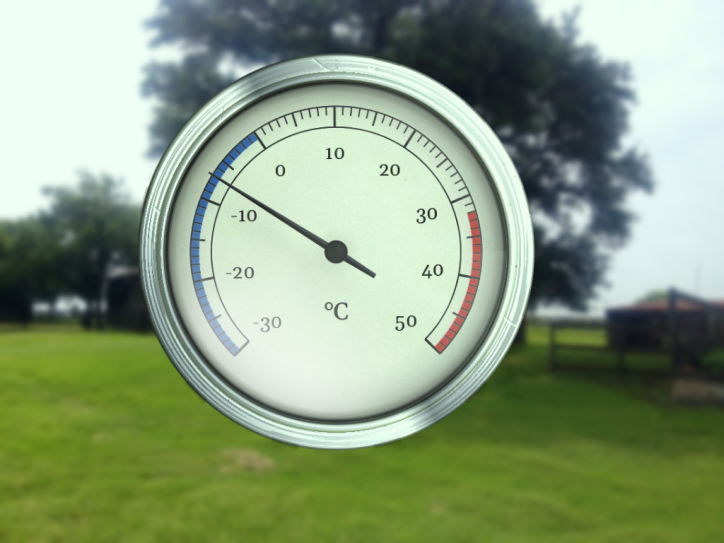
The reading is -7 °C
